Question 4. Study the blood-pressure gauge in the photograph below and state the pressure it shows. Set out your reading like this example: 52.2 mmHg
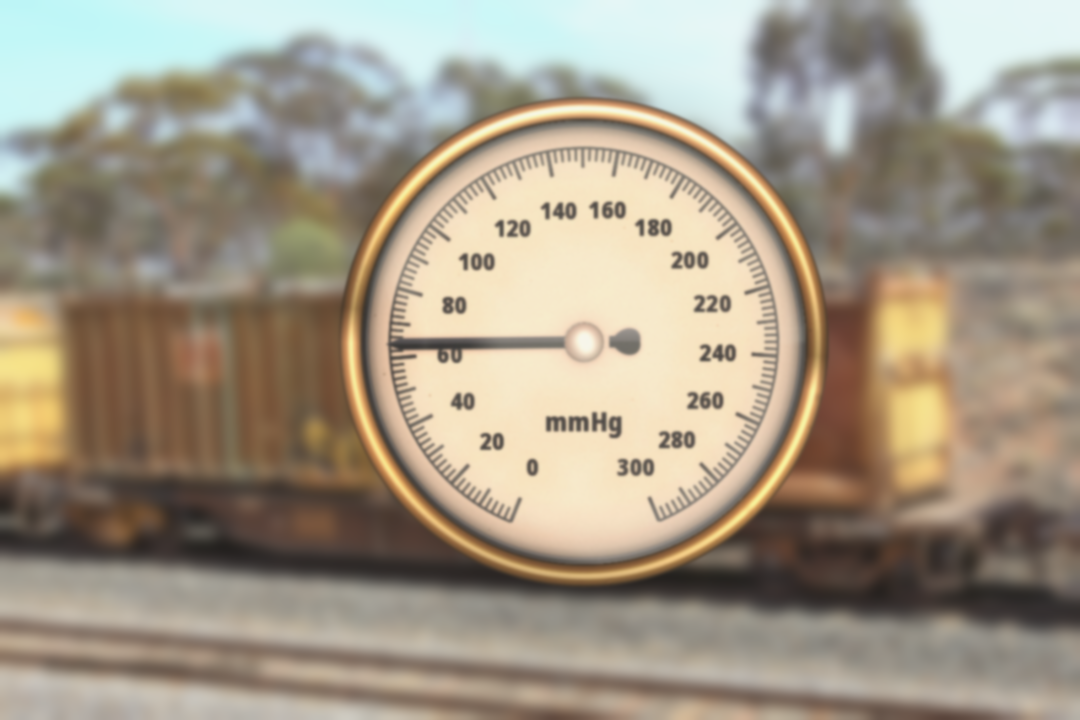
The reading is 64 mmHg
